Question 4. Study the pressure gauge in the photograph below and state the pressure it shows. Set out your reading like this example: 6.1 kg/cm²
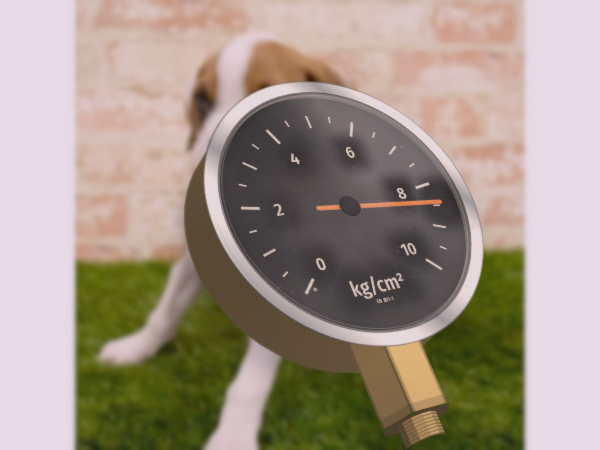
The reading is 8.5 kg/cm²
